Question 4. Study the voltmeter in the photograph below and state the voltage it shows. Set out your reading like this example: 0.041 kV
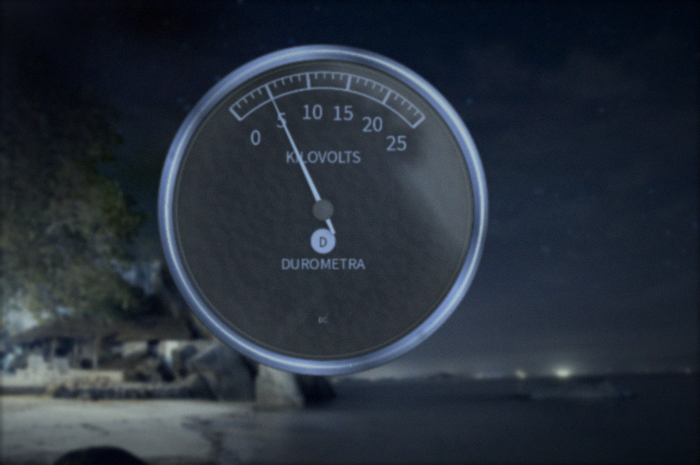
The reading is 5 kV
